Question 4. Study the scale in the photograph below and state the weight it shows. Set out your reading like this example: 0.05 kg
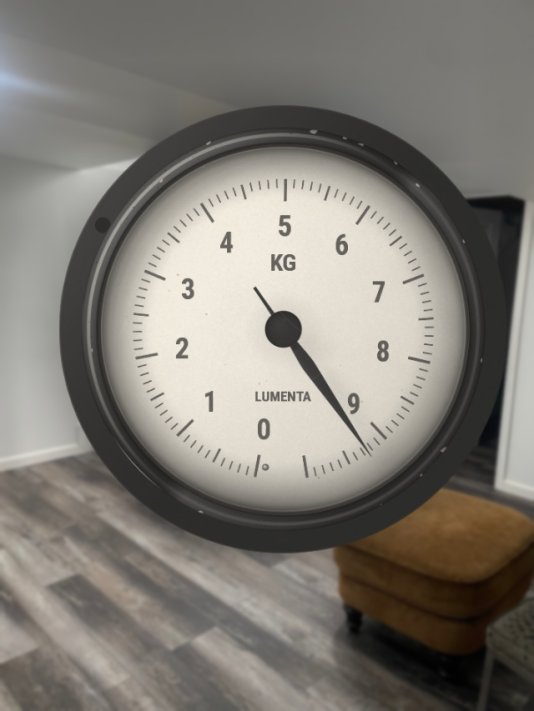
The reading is 9.25 kg
